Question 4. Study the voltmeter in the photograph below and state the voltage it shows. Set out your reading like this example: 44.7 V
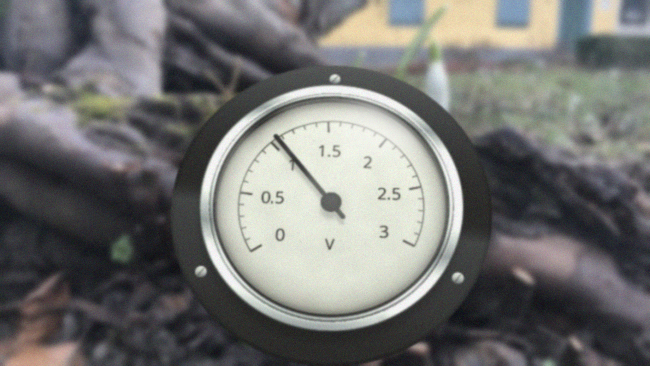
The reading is 1.05 V
